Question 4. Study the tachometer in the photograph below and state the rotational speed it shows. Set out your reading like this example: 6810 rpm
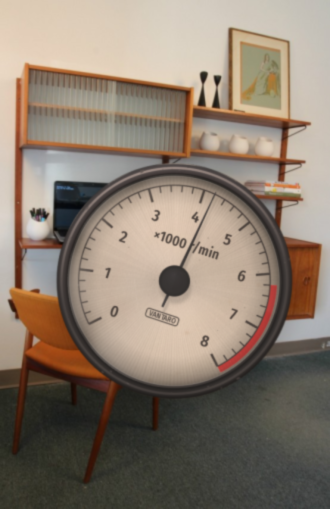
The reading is 4200 rpm
